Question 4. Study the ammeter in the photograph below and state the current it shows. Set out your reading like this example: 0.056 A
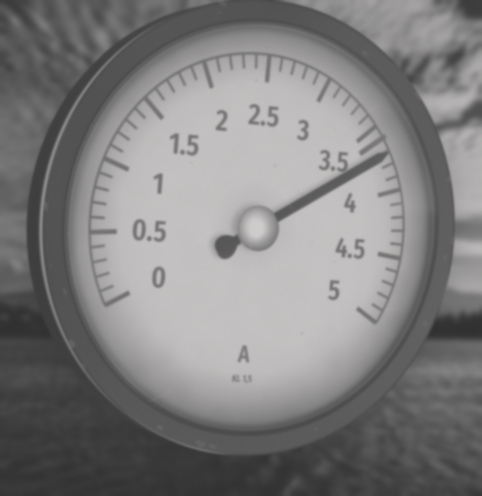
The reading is 3.7 A
